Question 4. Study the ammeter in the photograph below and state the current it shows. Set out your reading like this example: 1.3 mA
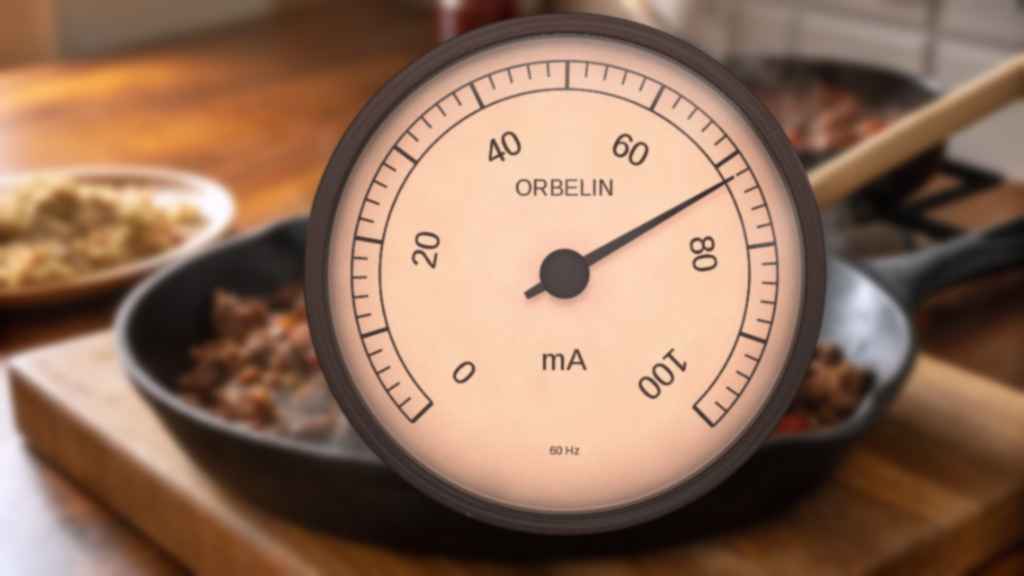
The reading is 72 mA
